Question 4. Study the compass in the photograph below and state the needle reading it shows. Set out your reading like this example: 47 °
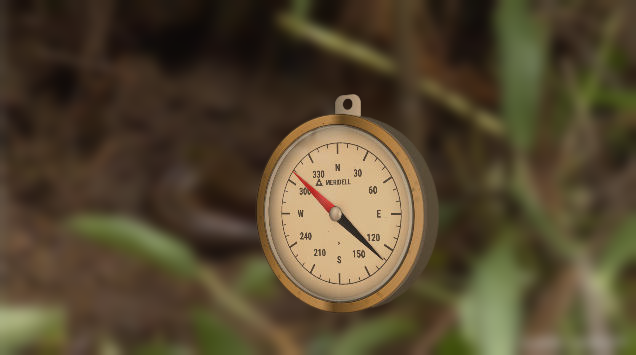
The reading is 310 °
